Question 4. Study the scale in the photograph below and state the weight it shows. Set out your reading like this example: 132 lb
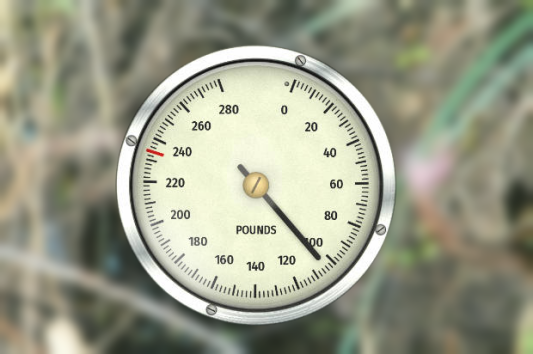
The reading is 104 lb
